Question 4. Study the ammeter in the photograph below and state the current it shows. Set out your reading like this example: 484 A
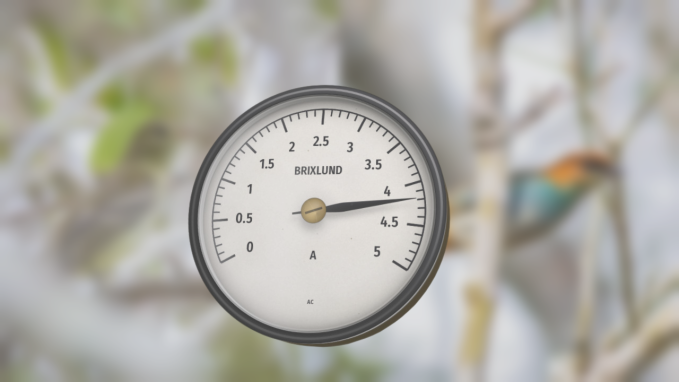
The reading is 4.2 A
